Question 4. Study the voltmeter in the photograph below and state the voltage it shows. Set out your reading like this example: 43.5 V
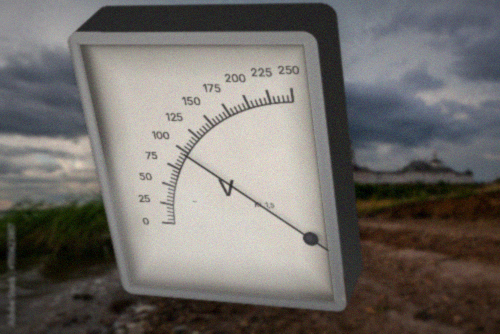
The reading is 100 V
